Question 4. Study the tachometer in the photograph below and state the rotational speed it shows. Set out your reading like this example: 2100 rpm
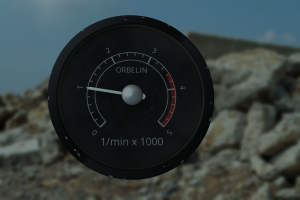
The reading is 1000 rpm
